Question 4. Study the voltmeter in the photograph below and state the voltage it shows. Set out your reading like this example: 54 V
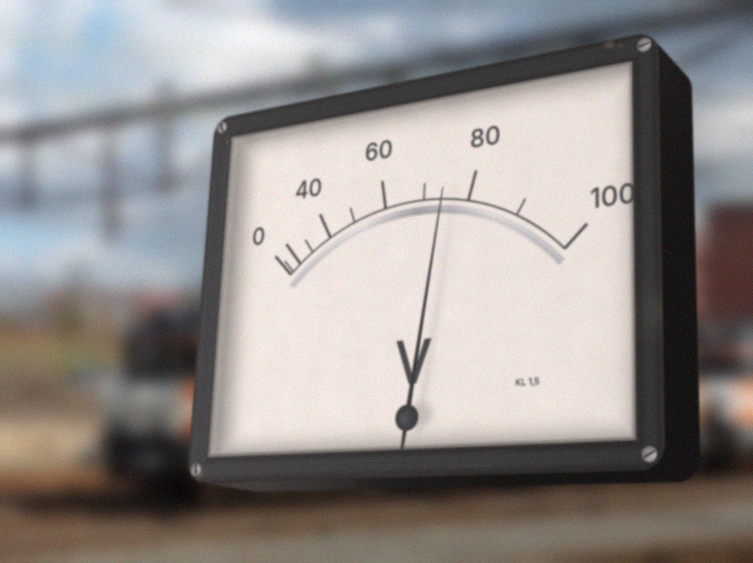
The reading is 75 V
